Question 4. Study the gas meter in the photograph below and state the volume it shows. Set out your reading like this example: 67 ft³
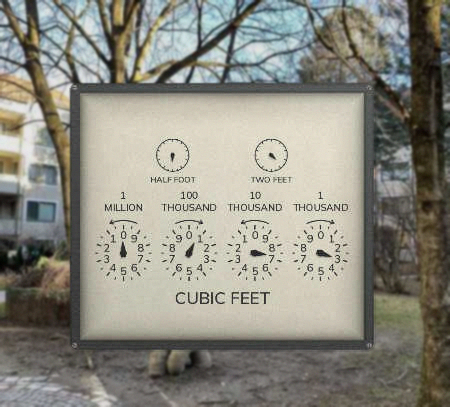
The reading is 7300 ft³
